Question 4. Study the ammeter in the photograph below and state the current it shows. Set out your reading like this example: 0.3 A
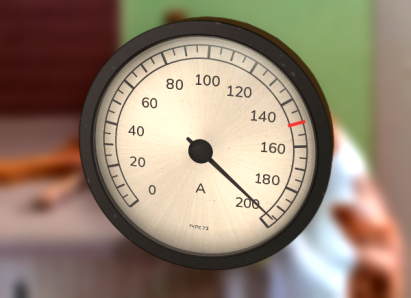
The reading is 195 A
